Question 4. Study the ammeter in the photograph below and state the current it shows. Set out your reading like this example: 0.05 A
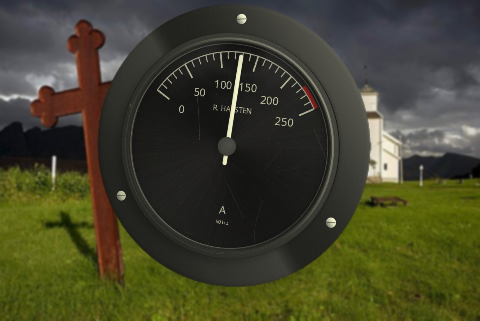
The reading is 130 A
